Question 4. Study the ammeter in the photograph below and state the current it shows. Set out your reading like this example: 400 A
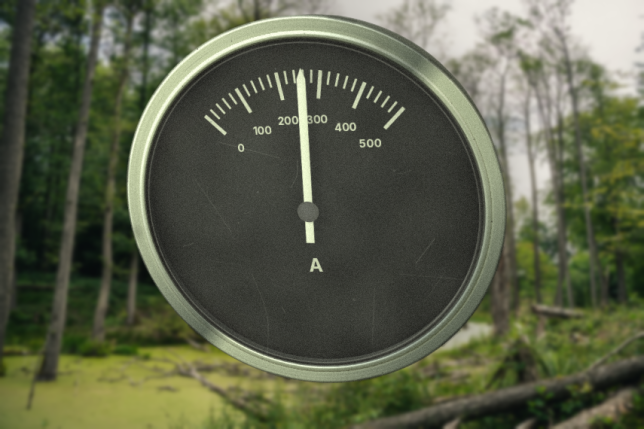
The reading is 260 A
